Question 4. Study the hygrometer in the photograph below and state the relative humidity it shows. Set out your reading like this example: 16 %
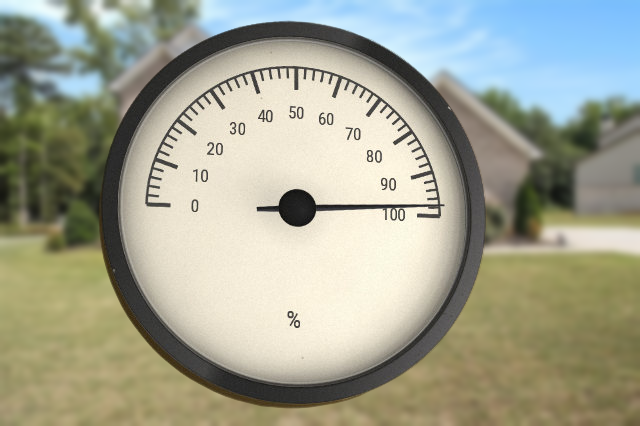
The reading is 98 %
